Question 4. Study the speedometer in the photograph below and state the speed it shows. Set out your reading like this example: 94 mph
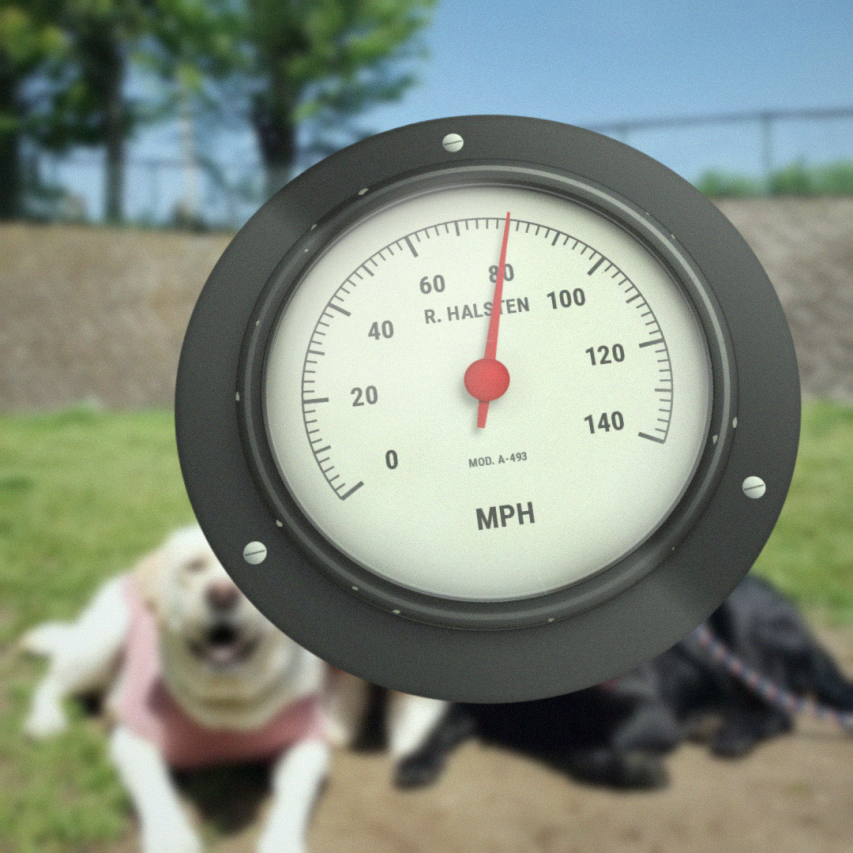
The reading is 80 mph
